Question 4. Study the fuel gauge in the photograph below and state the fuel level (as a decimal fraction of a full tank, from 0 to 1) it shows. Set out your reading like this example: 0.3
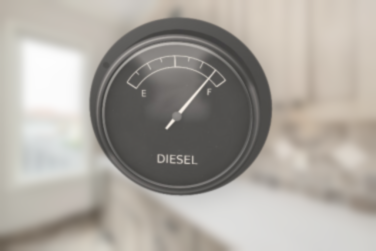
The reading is 0.875
